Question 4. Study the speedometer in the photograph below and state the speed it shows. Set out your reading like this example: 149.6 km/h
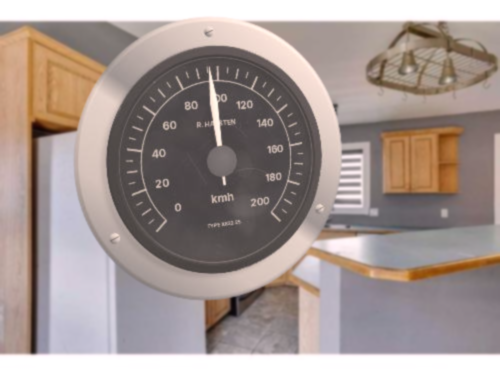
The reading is 95 km/h
